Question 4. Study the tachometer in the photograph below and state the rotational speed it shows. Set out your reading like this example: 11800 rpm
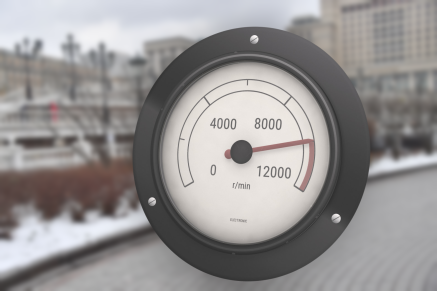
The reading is 10000 rpm
